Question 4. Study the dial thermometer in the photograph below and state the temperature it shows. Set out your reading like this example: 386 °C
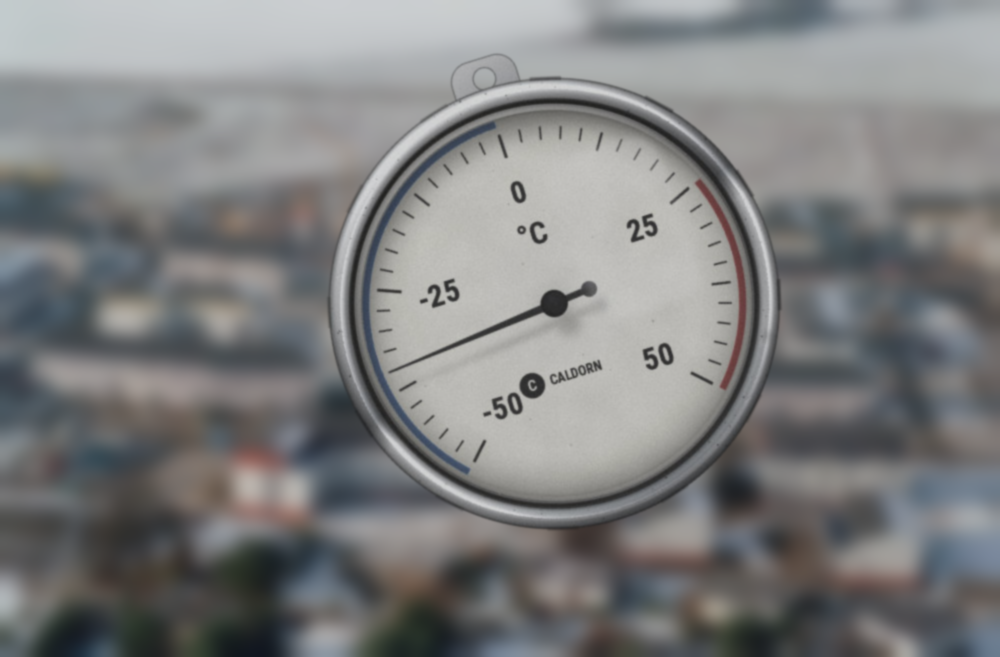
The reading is -35 °C
